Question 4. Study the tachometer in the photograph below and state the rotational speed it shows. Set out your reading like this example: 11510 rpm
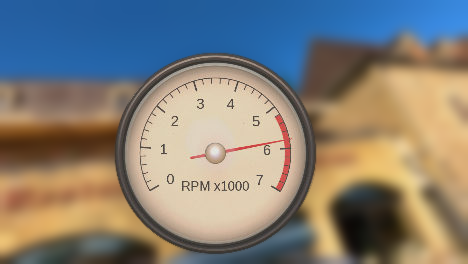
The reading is 5800 rpm
